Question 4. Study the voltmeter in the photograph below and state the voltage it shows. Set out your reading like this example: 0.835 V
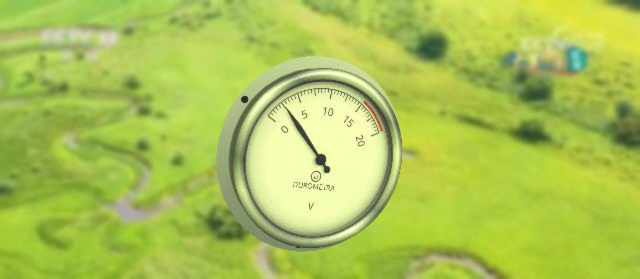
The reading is 2.5 V
